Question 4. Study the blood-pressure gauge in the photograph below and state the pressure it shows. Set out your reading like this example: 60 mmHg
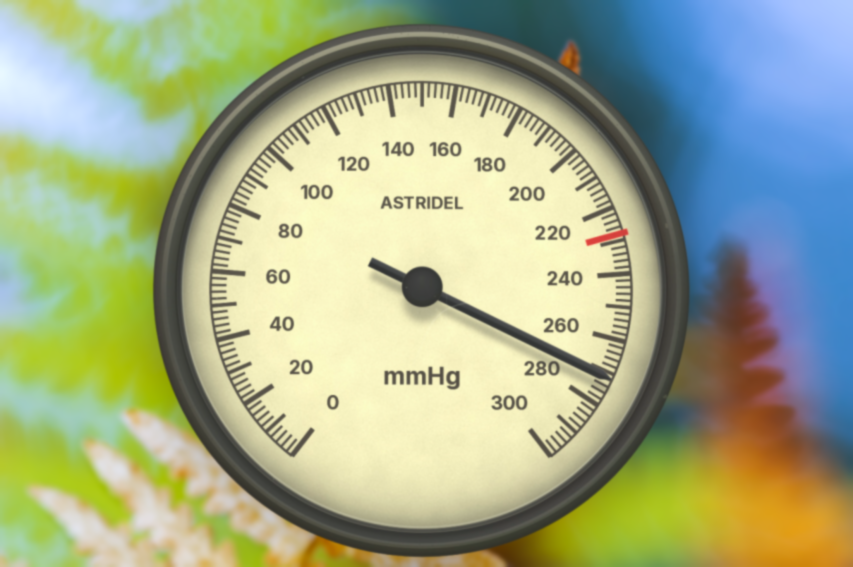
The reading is 272 mmHg
